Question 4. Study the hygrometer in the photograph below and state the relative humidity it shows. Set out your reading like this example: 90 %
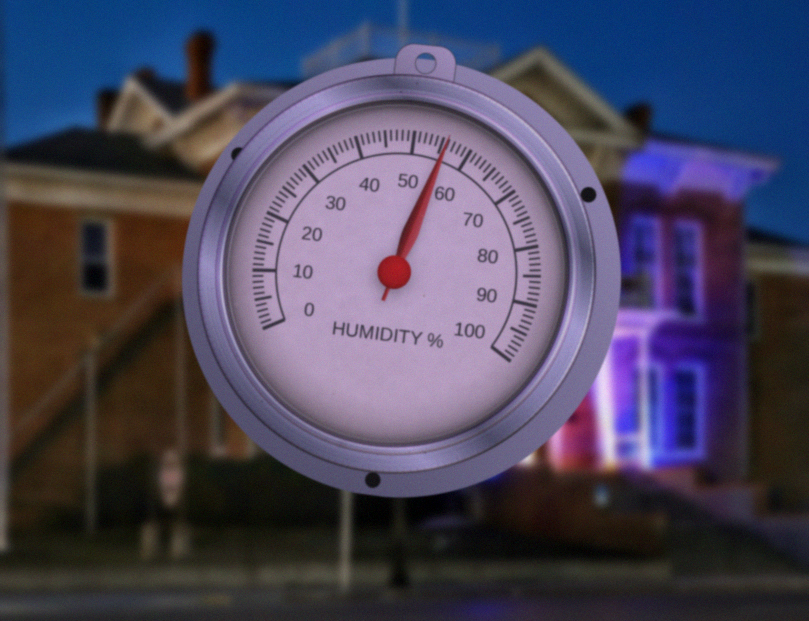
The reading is 56 %
